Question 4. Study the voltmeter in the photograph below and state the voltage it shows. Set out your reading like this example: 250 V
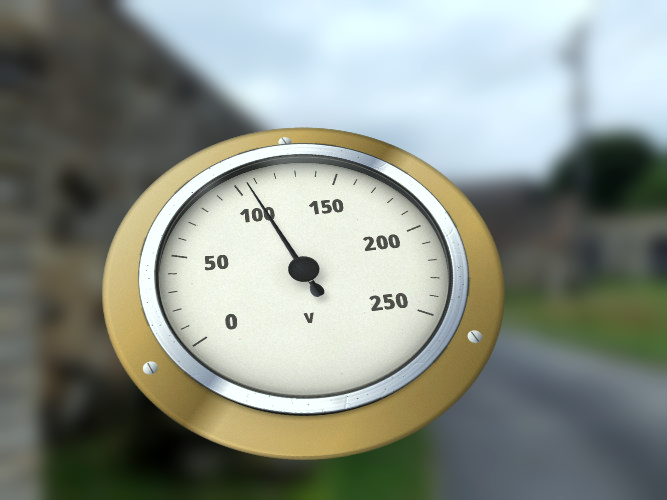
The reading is 105 V
